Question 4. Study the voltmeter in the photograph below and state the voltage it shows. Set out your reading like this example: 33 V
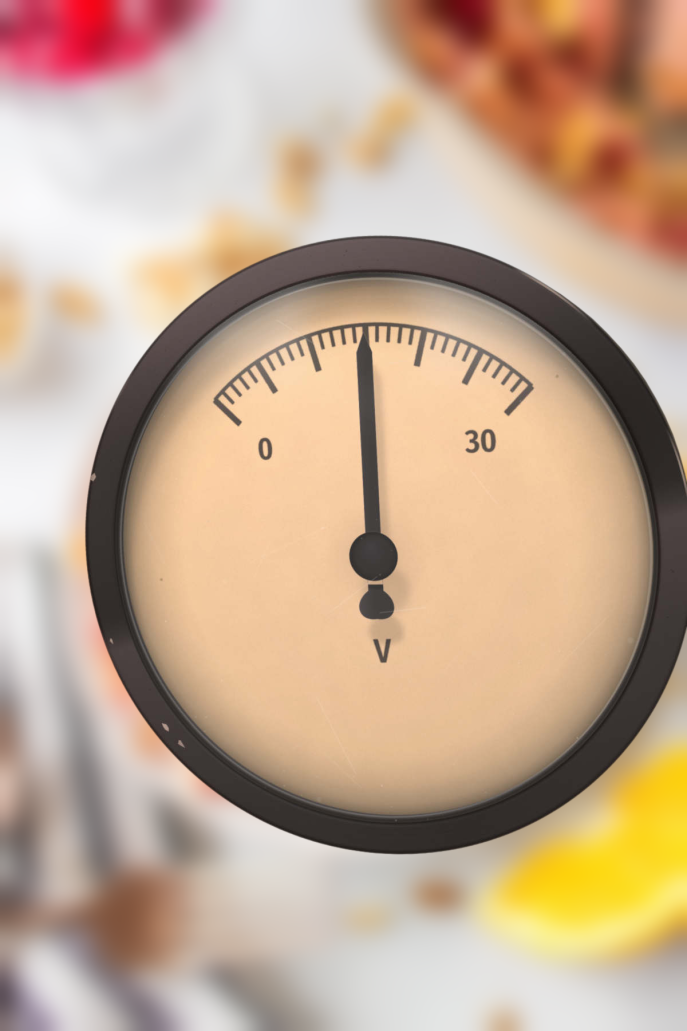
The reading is 15 V
